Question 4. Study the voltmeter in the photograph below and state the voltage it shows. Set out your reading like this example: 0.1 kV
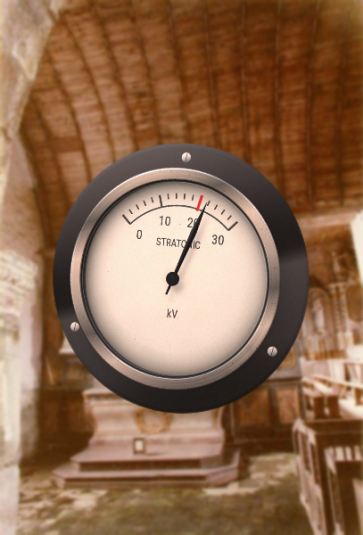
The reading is 22 kV
